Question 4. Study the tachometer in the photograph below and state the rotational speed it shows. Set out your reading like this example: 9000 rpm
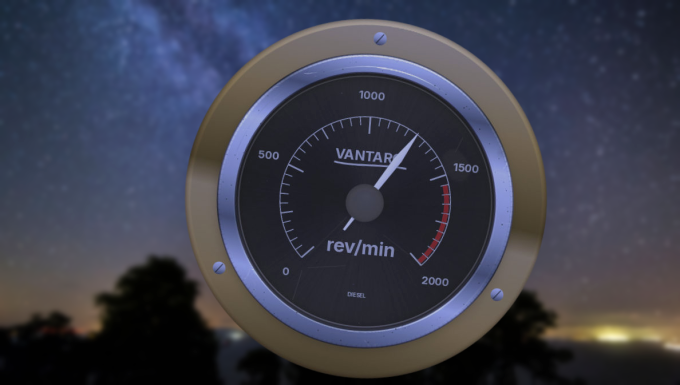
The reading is 1250 rpm
